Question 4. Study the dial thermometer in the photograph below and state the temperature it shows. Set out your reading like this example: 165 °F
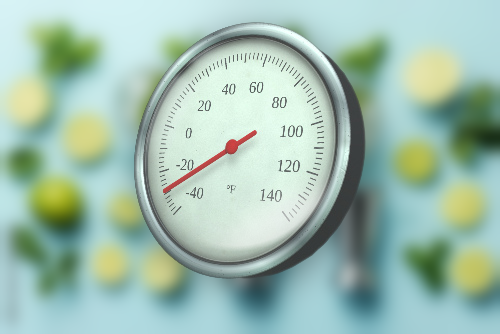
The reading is -30 °F
